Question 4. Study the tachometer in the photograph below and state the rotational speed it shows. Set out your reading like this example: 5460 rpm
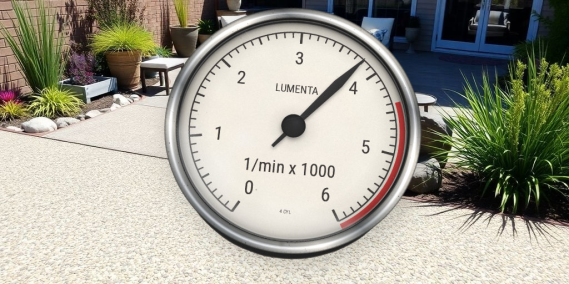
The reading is 3800 rpm
